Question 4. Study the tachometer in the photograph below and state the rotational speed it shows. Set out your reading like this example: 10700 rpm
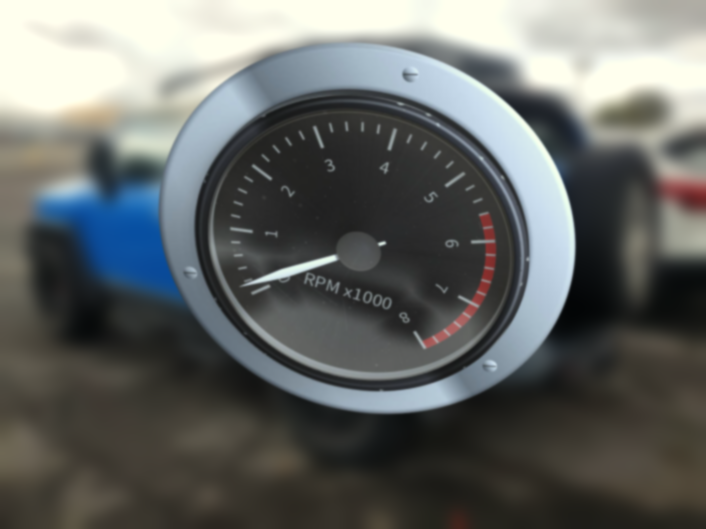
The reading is 200 rpm
